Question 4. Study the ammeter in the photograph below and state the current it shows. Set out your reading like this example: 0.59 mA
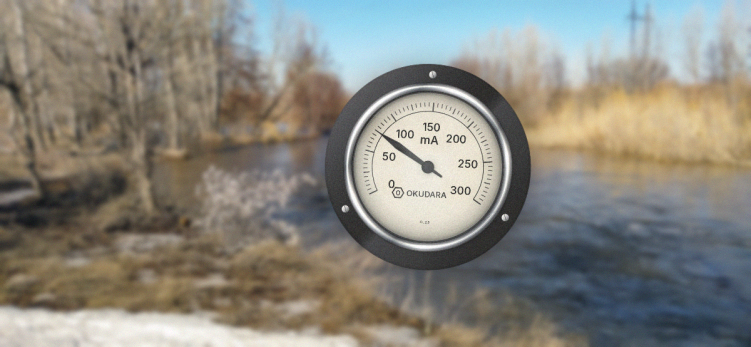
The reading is 75 mA
